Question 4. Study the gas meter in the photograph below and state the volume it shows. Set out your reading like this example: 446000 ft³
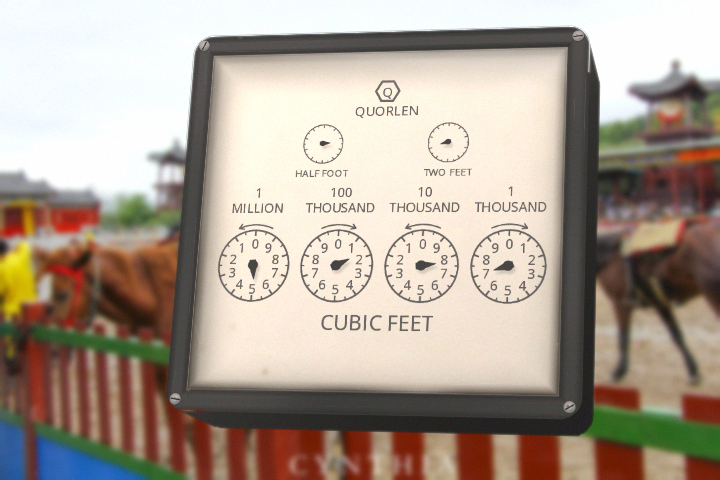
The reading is 517700 ft³
